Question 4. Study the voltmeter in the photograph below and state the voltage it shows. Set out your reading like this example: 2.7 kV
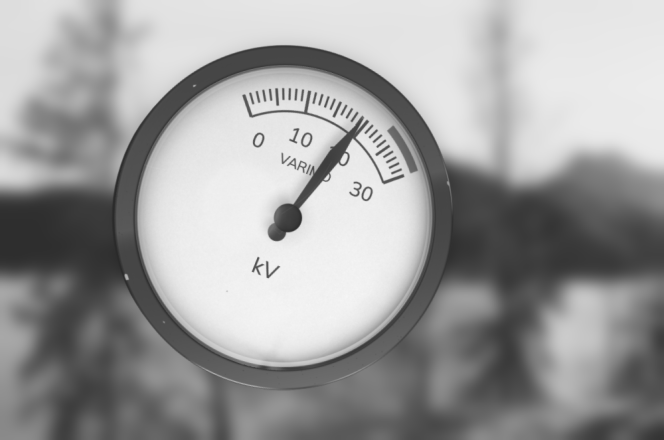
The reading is 19 kV
